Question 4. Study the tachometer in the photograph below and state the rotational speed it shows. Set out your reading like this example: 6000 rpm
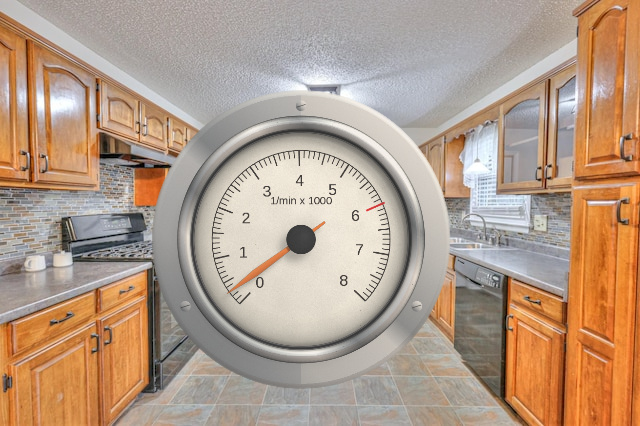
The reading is 300 rpm
